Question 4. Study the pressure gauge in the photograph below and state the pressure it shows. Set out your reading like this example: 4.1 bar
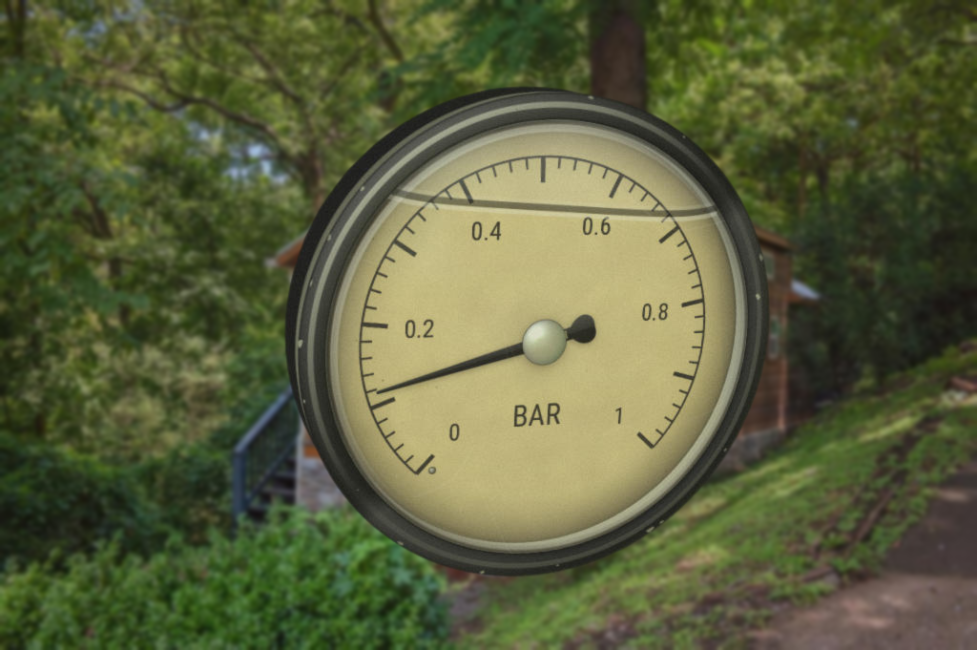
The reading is 0.12 bar
